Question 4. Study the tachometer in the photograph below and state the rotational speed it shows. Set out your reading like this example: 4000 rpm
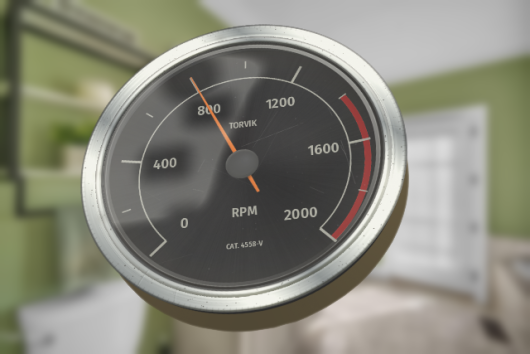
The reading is 800 rpm
